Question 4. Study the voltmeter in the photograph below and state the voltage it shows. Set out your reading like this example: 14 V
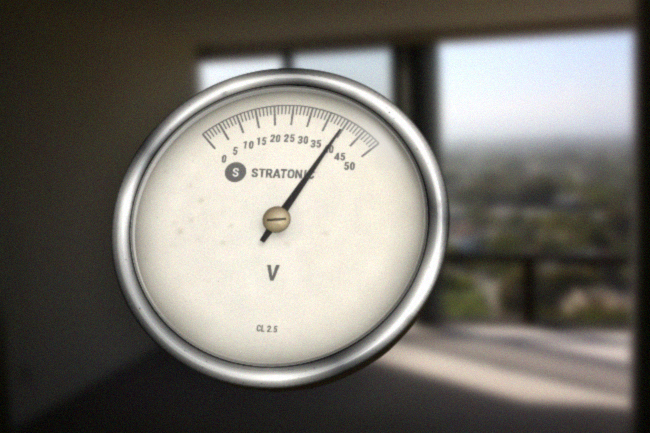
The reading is 40 V
